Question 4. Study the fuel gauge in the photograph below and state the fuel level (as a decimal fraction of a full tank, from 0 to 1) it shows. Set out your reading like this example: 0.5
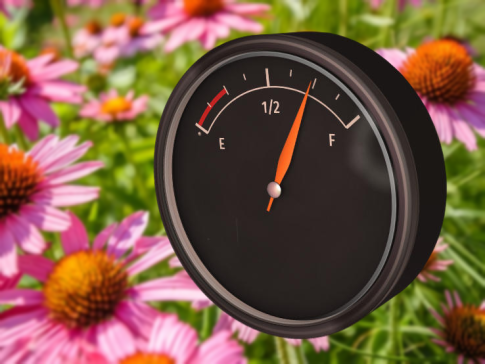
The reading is 0.75
